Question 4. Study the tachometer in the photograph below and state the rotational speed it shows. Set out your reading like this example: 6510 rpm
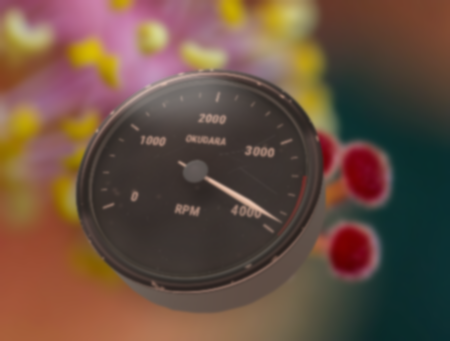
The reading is 3900 rpm
